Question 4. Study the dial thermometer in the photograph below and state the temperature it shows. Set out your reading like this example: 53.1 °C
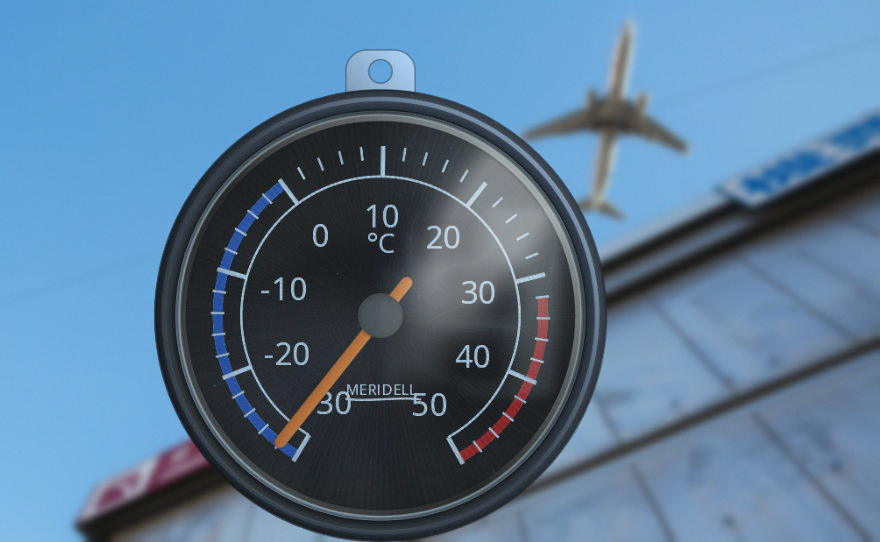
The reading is -28 °C
